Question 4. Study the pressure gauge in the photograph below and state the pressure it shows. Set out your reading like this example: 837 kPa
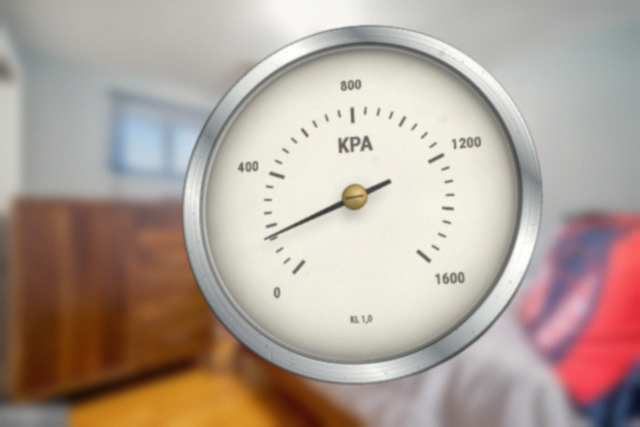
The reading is 150 kPa
